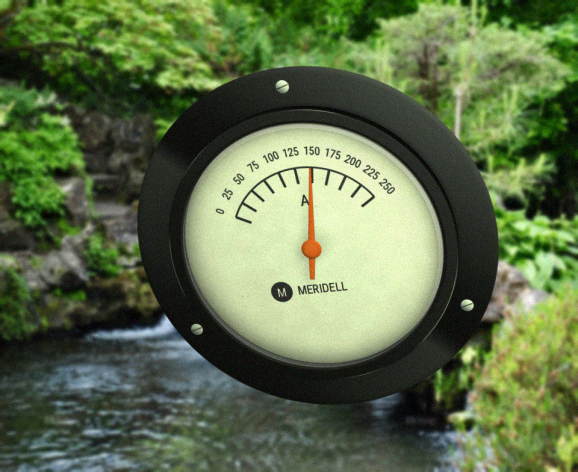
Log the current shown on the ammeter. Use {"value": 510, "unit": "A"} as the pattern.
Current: {"value": 150, "unit": "A"}
